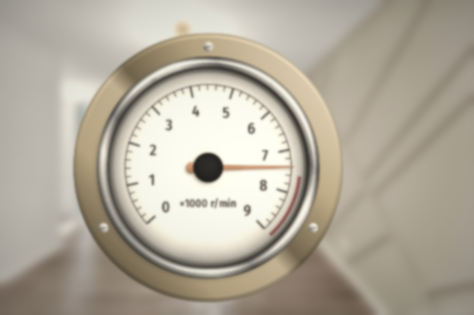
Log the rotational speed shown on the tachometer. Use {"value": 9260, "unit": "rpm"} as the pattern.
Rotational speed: {"value": 7400, "unit": "rpm"}
